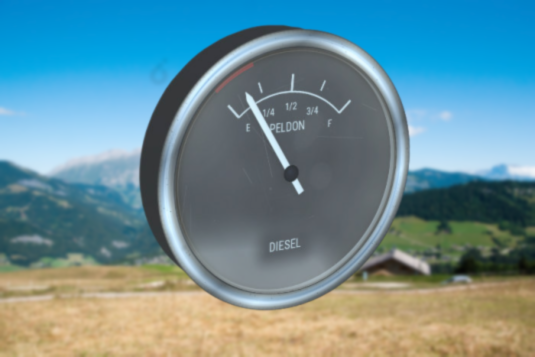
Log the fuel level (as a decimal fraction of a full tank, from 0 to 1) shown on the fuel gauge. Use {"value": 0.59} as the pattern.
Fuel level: {"value": 0.125}
